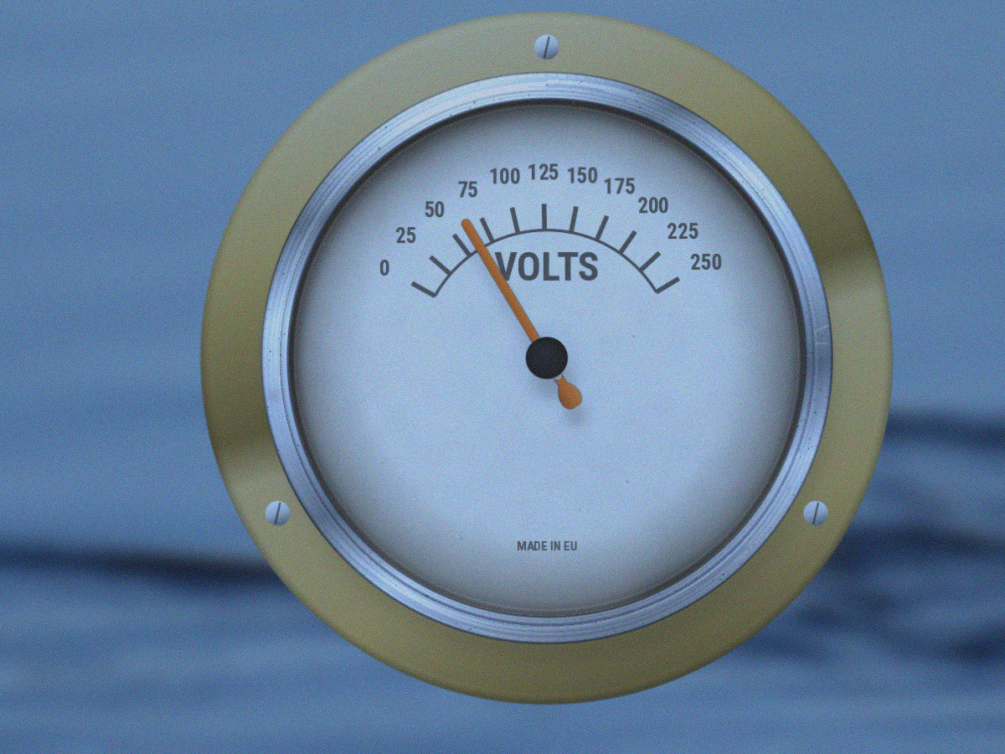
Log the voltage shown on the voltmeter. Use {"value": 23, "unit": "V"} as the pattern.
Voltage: {"value": 62.5, "unit": "V"}
